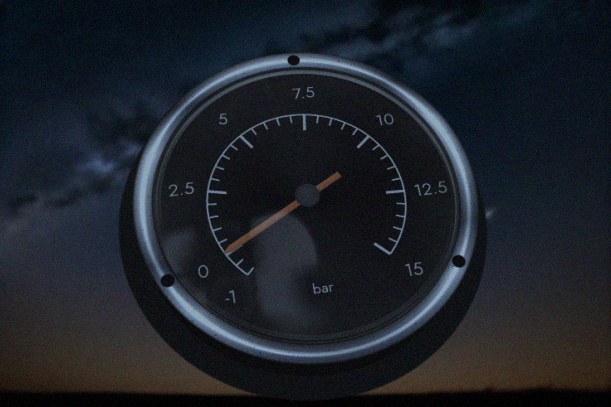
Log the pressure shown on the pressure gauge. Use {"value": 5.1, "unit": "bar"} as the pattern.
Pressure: {"value": 0, "unit": "bar"}
